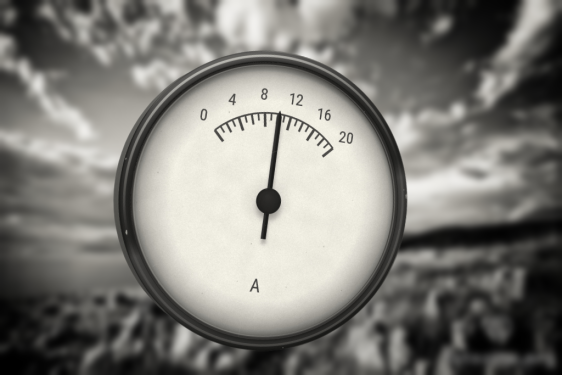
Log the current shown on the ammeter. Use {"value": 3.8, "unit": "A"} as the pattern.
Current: {"value": 10, "unit": "A"}
